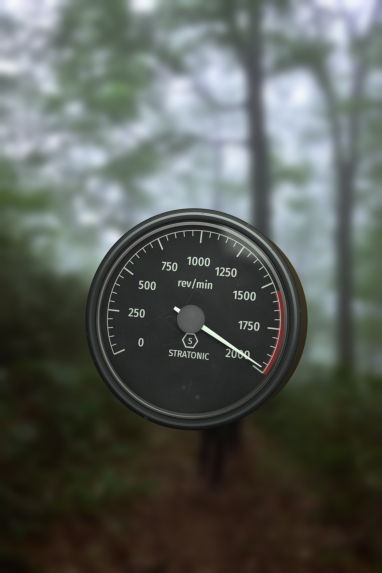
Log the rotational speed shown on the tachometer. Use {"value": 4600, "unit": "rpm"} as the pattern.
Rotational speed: {"value": 1975, "unit": "rpm"}
